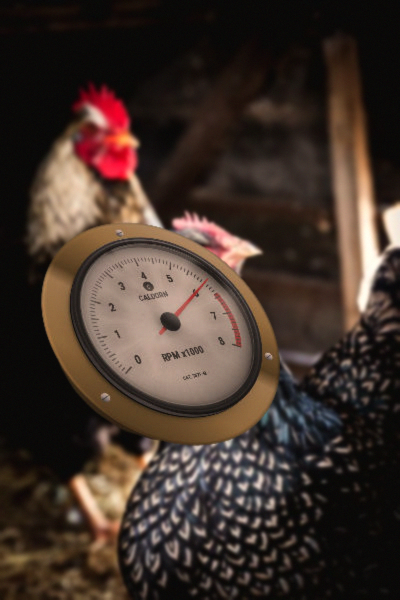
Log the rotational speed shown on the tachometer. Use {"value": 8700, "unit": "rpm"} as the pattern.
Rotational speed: {"value": 6000, "unit": "rpm"}
